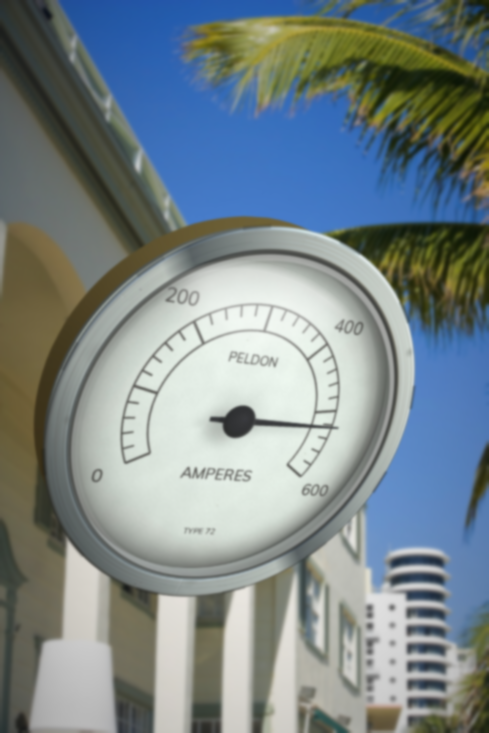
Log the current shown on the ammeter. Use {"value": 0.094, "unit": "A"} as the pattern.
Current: {"value": 520, "unit": "A"}
